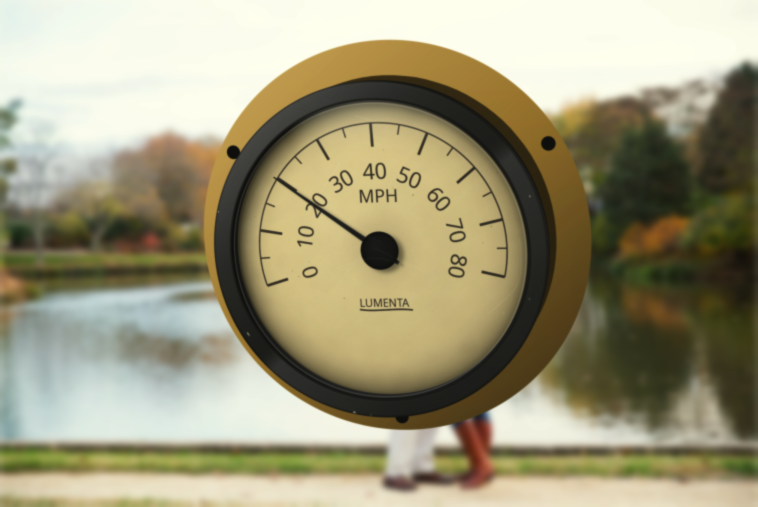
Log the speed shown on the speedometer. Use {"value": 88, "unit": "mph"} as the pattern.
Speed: {"value": 20, "unit": "mph"}
